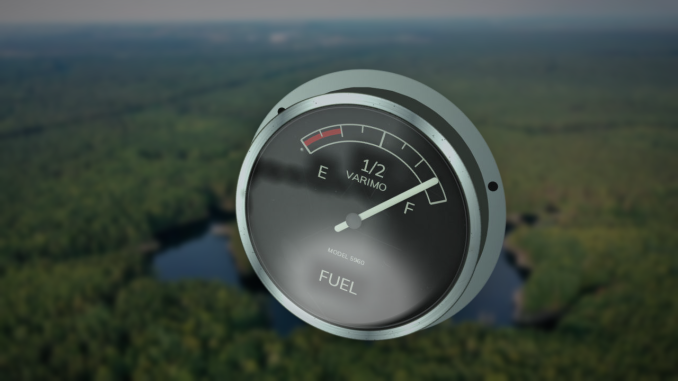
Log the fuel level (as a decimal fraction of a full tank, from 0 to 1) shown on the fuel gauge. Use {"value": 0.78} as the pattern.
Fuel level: {"value": 0.875}
